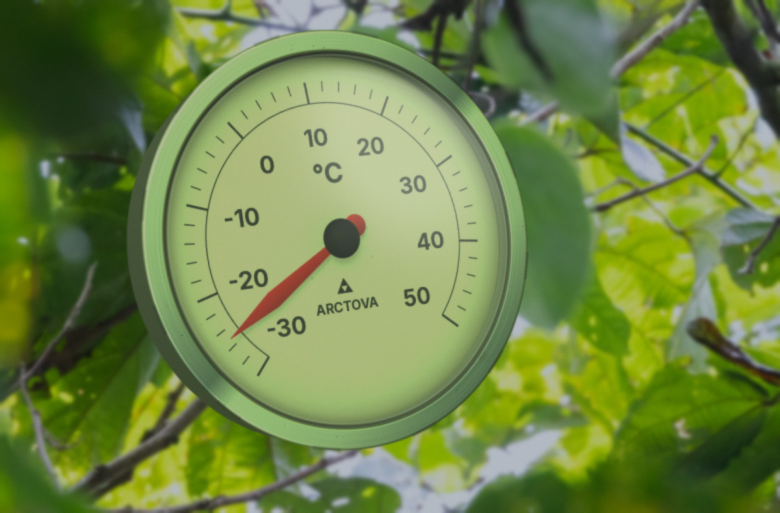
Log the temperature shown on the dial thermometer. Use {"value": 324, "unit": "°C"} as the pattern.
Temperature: {"value": -25, "unit": "°C"}
